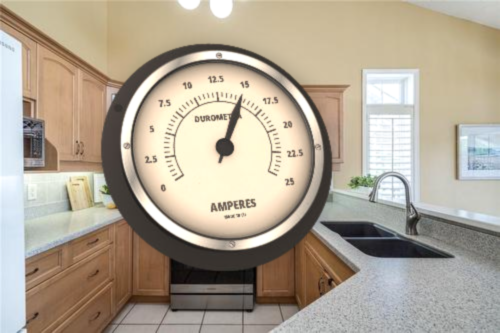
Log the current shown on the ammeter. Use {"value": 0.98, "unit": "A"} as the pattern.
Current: {"value": 15, "unit": "A"}
